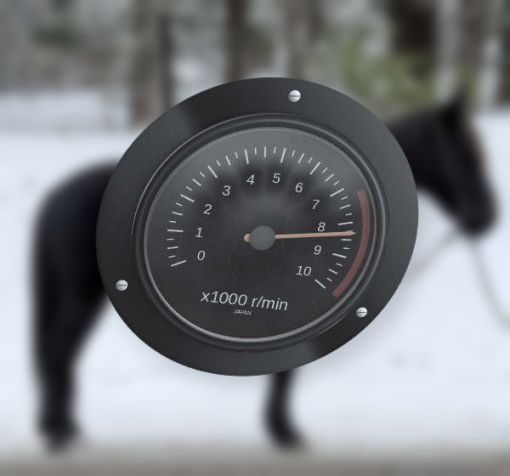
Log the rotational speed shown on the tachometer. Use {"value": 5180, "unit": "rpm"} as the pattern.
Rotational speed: {"value": 8250, "unit": "rpm"}
